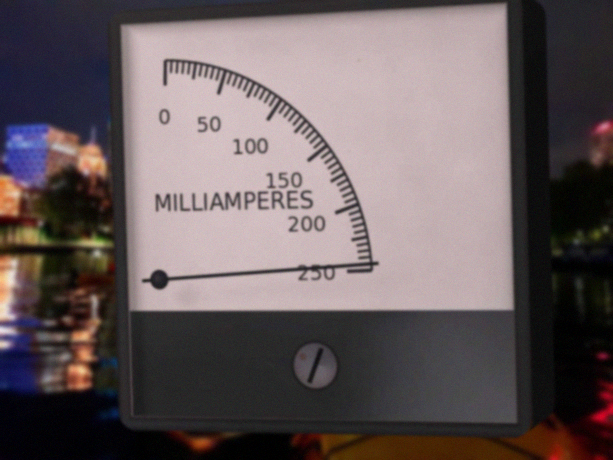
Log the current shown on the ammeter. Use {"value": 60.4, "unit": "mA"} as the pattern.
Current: {"value": 245, "unit": "mA"}
